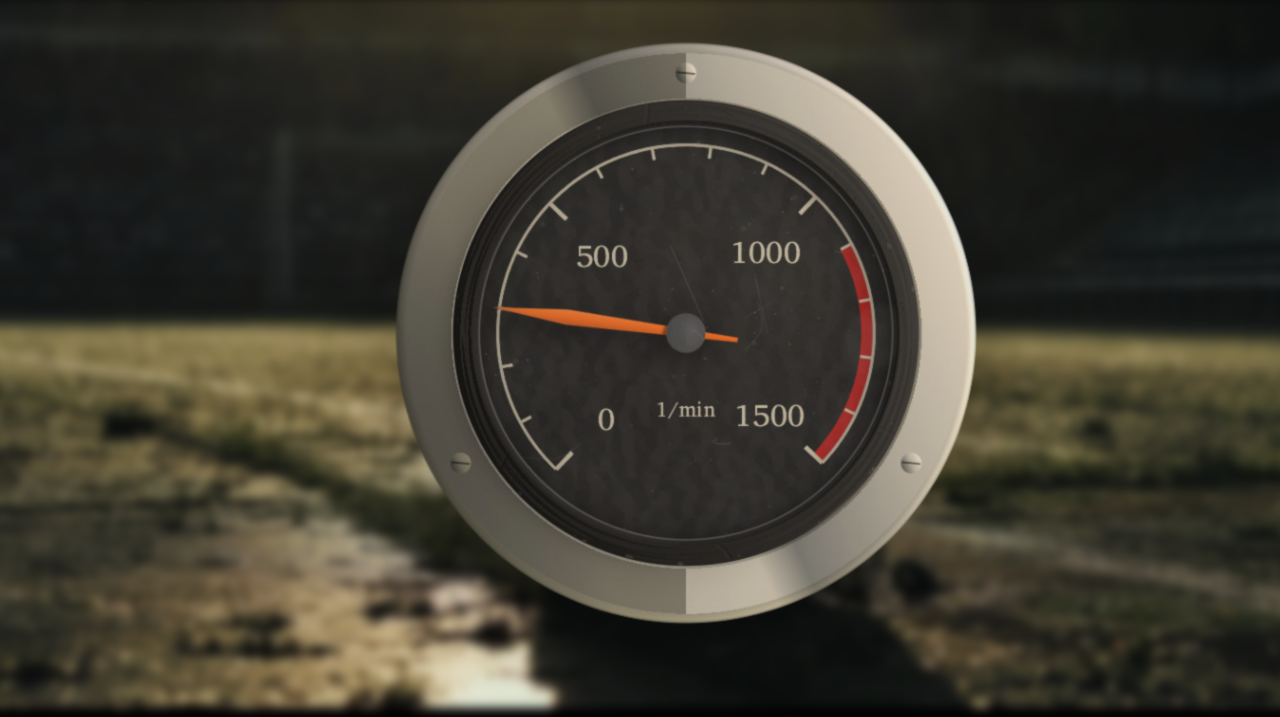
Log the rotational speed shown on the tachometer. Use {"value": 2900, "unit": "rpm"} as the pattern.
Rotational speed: {"value": 300, "unit": "rpm"}
